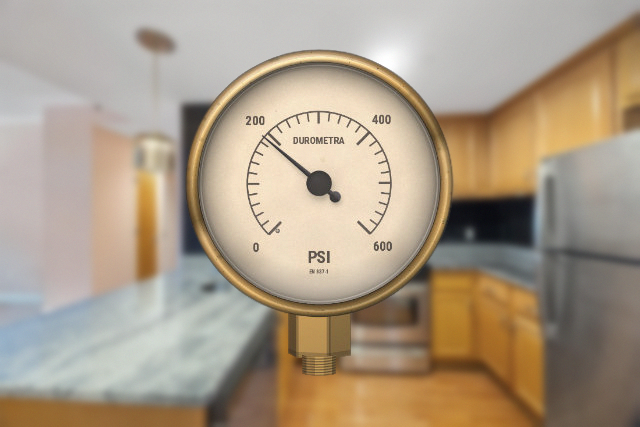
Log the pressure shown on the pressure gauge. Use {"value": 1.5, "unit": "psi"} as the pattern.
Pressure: {"value": 190, "unit": "psi"}
